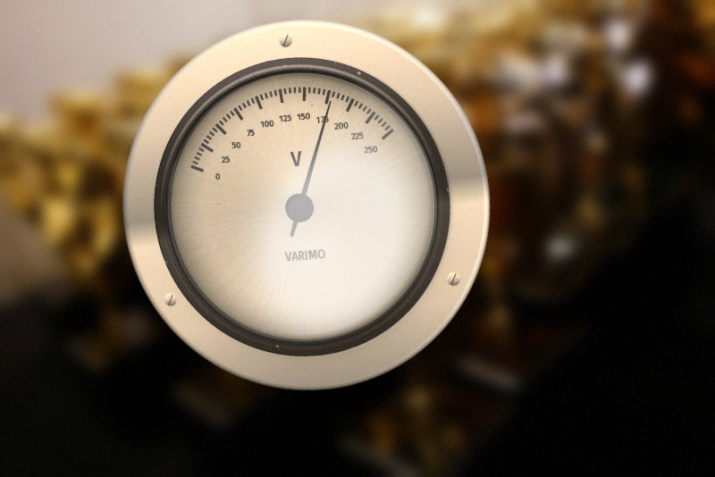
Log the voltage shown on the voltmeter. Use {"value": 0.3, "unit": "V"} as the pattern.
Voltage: {"value": 180, "unit": "V"}
